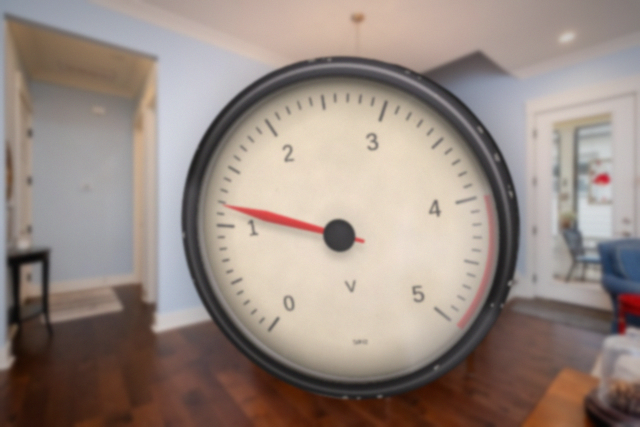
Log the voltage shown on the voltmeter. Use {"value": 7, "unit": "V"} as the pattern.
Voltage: {"value": 1.2, "unit": "V"}
